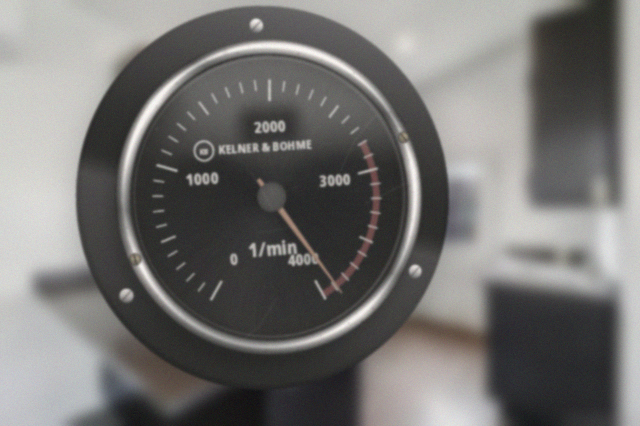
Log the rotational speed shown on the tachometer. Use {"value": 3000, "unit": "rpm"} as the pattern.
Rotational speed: {"value": 3900, "unit": "rpm"}
